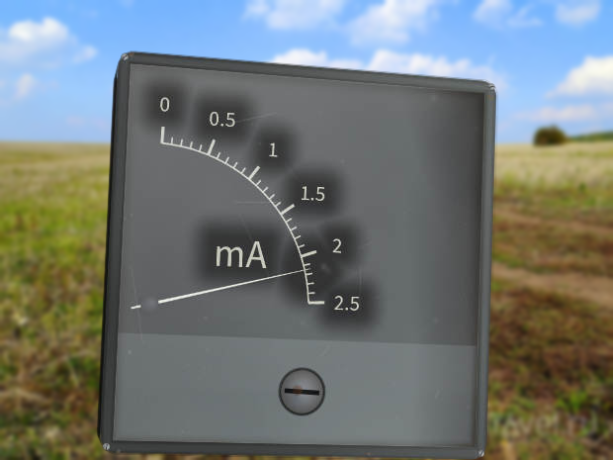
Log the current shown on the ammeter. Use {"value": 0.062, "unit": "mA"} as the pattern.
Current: {"value": 2.15, "unit": "mA"}
